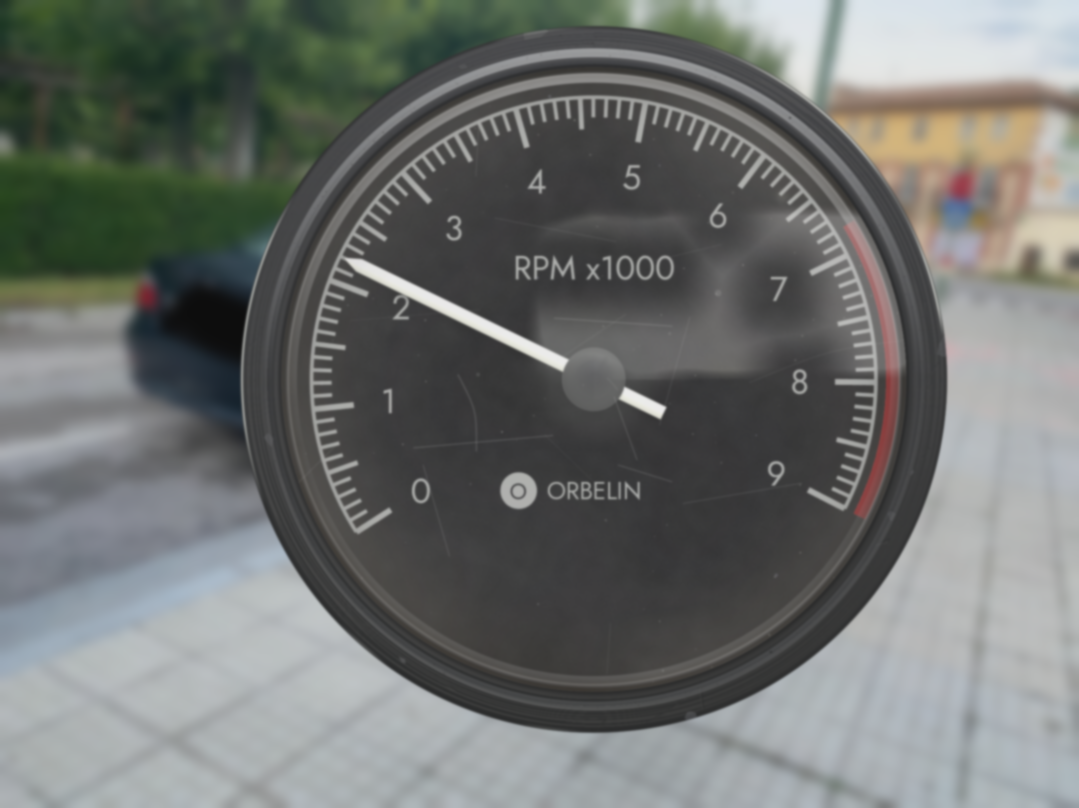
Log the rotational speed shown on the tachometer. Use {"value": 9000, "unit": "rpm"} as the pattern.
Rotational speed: {"value": 2200, "unit": "rpm"}
